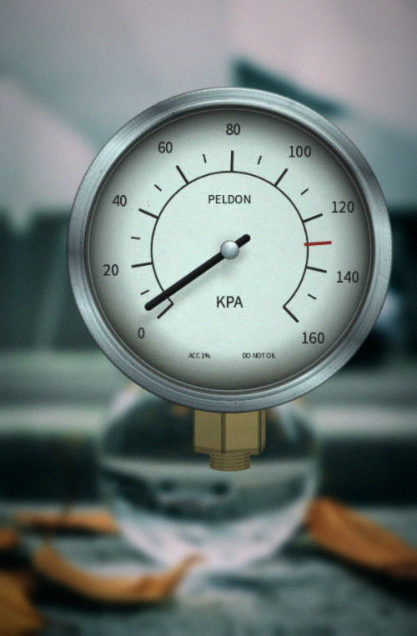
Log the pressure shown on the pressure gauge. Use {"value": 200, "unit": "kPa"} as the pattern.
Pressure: {"value": 5, "unit": "kPa"}
